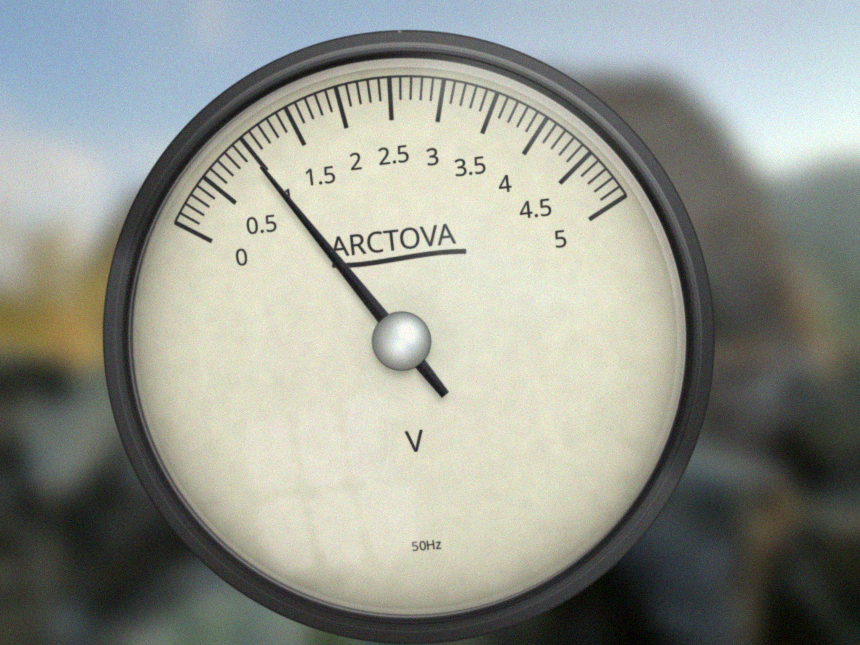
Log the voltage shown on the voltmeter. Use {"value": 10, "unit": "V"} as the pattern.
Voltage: {"value": 1, "unit": "V"}
